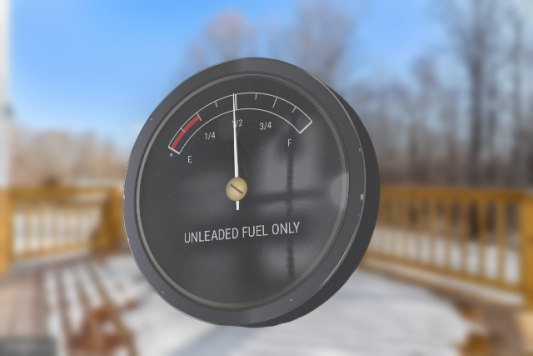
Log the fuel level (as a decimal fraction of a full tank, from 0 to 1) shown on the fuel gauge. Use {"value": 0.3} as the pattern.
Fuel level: {"value": 0.5}
